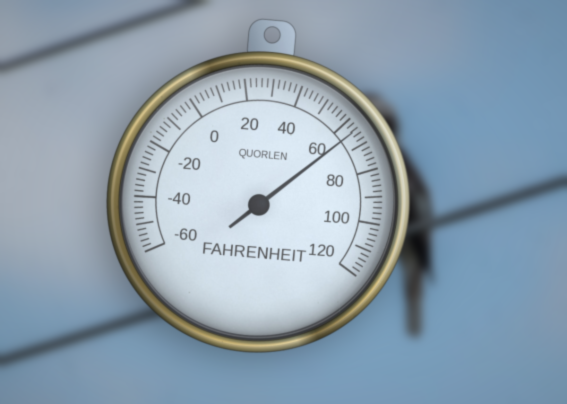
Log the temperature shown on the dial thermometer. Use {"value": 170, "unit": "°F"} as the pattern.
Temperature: {"value": 64, "unit": "°F"}
